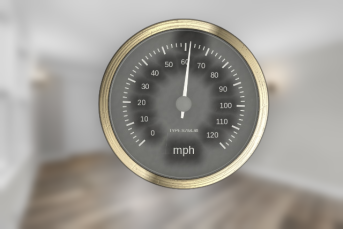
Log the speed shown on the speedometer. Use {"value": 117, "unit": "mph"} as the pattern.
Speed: {"value": 62, "unit": "mph"}
